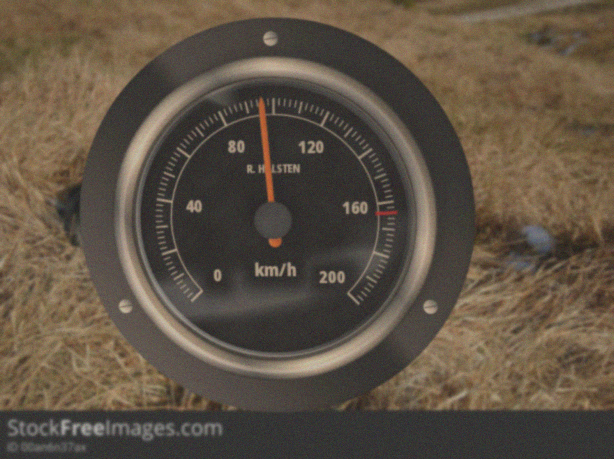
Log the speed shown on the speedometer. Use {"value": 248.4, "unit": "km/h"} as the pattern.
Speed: {"value": 96, "unit": "km/h"}
